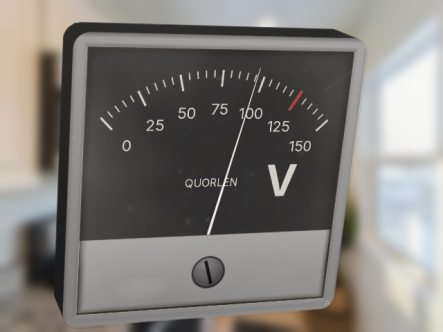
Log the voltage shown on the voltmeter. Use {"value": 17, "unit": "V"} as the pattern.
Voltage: {"value": 95, "unit": "V"}
